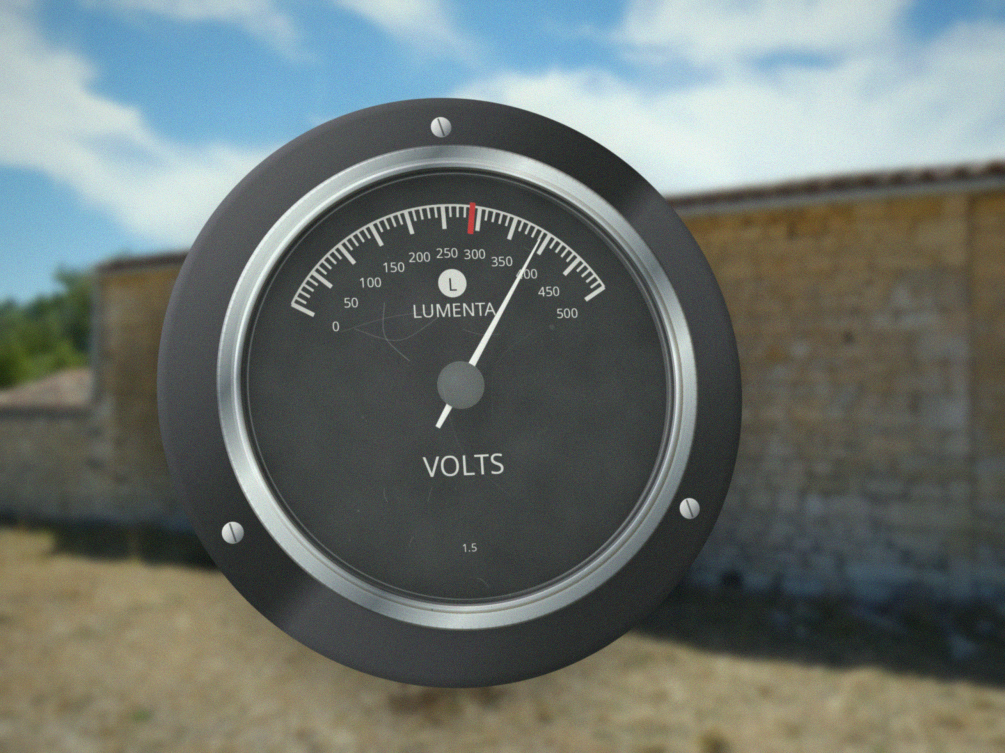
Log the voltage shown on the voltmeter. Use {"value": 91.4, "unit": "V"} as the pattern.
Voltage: {"value": 390, "unit": "V"}
